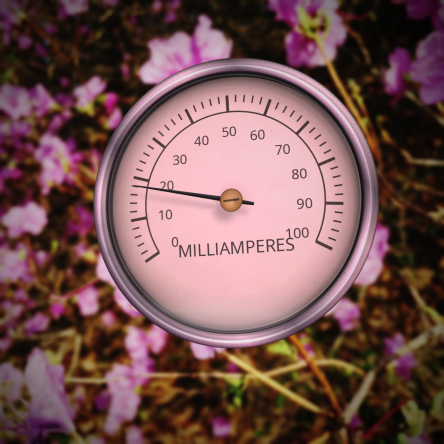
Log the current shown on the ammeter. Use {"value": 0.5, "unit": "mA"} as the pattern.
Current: {"value": 18, "unit": "mA"}
